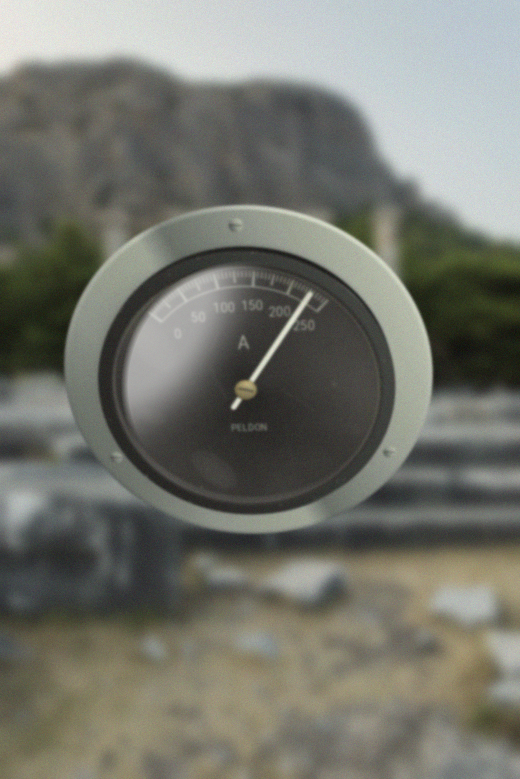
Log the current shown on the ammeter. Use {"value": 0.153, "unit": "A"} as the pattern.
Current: {"value": 225, "unit": "A"}
